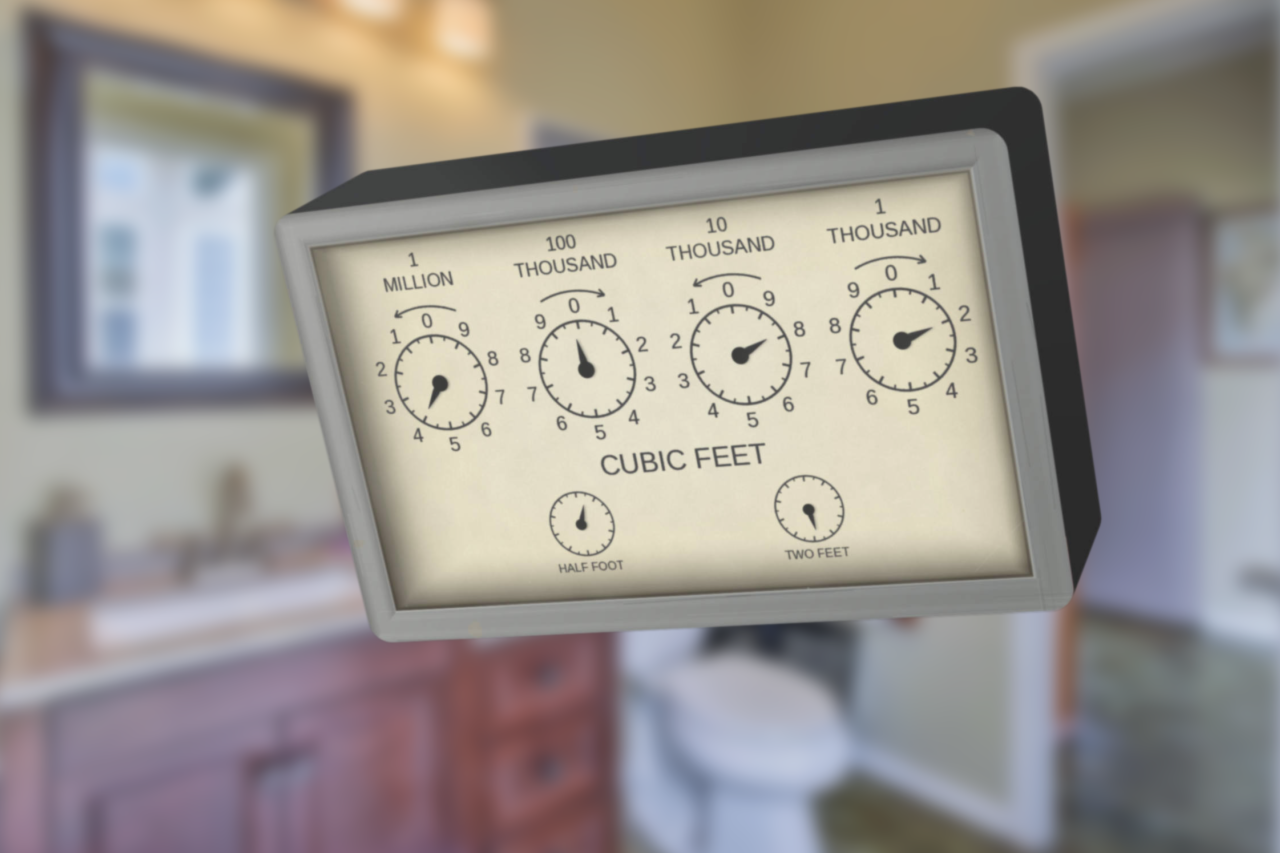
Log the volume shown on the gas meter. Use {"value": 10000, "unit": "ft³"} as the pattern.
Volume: {"value": 398200, "unit": "ft³"}
